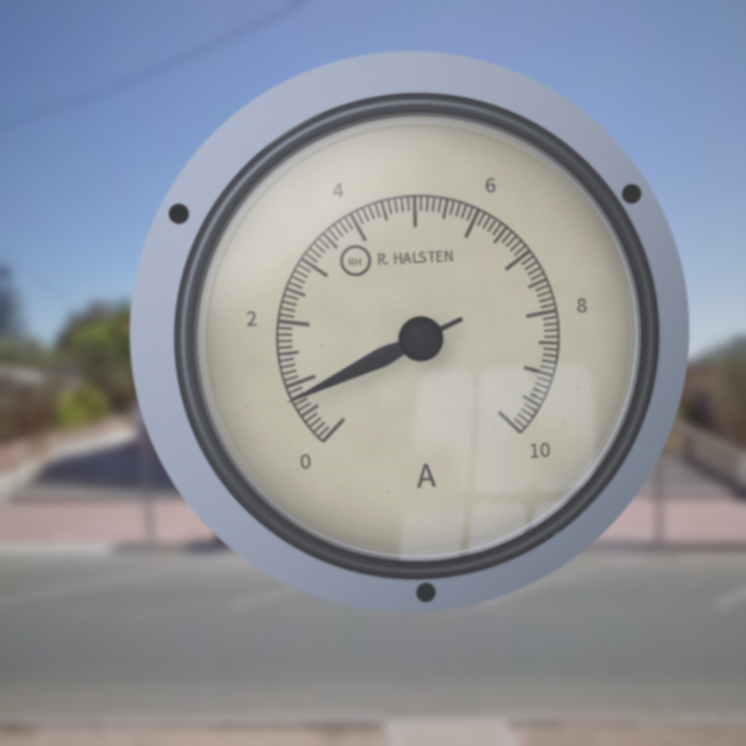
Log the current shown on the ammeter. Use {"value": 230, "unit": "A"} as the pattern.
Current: {"value": 0.8, "unit": "A"}
